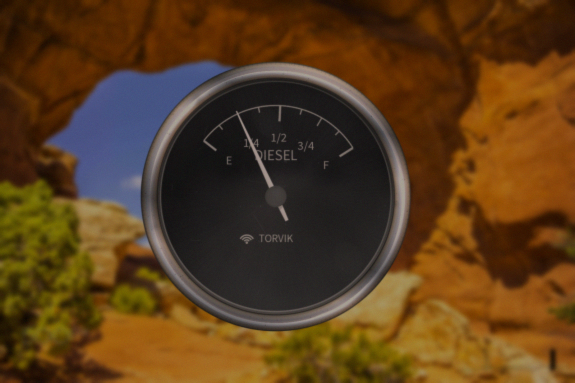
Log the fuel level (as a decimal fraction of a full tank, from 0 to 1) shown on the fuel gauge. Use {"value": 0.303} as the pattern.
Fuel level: {"value": 0.25}
